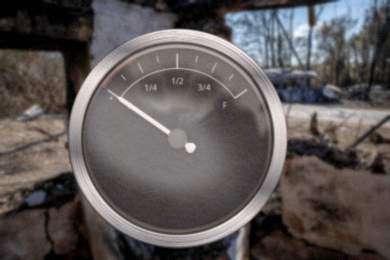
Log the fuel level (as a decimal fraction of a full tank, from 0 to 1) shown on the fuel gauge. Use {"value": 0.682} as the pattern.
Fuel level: {"value": 0}
